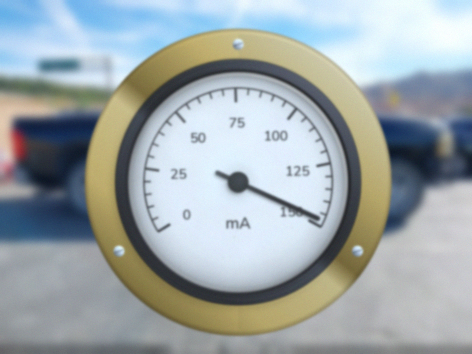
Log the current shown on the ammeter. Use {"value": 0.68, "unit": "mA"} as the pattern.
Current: {"value": 147.5, "unit": "mA"}
